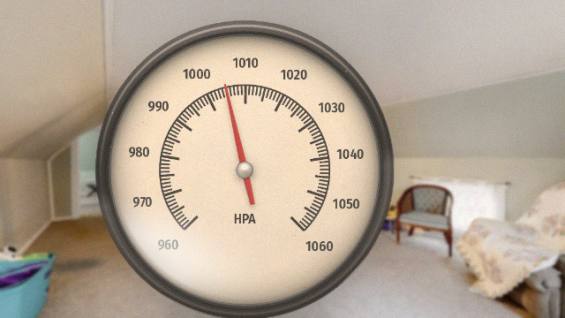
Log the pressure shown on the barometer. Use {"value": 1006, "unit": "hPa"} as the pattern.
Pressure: {"value": 1005, "unit": "hPa"}
